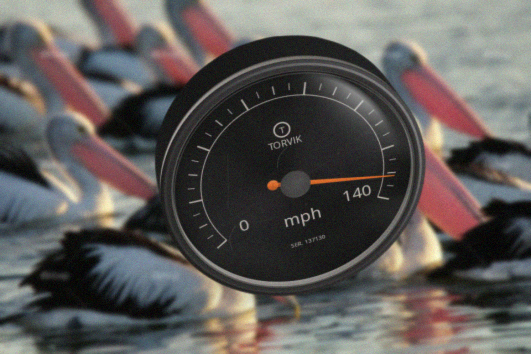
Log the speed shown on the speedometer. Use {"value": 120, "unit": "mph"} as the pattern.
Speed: {"value": 130, "unit": "mph"}
